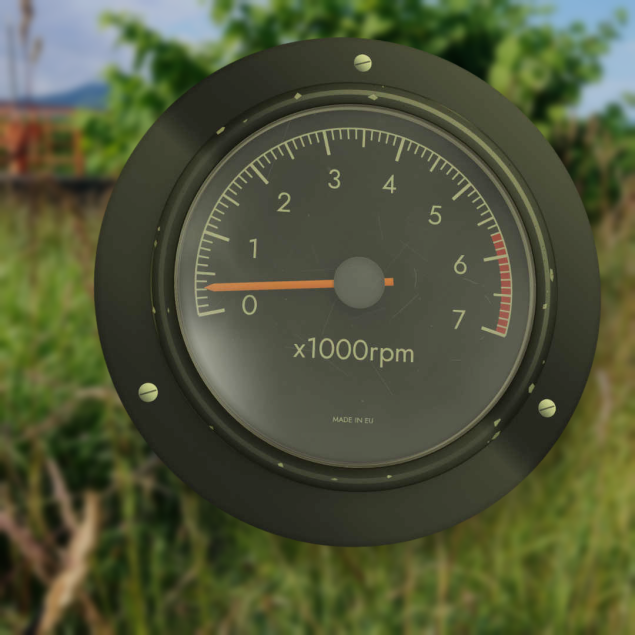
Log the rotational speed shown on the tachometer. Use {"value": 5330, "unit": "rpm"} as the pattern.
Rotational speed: {"value": 300, "unit": "rpm"}
